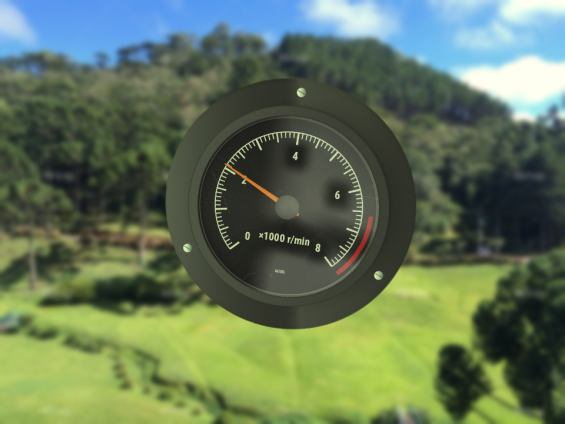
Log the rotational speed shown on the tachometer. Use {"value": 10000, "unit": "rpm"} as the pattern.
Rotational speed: {"value": 2100, "unit": "rpm"}
